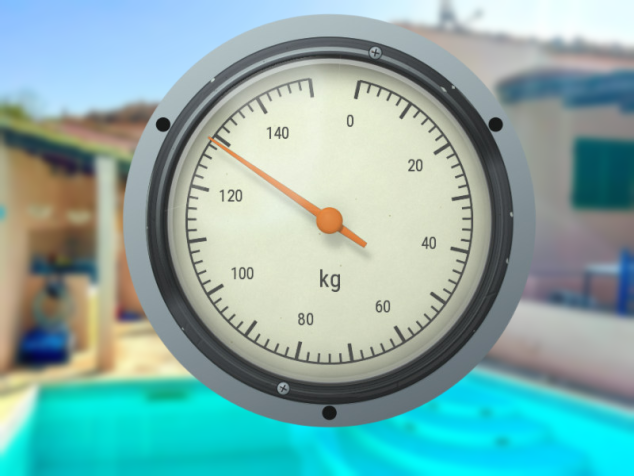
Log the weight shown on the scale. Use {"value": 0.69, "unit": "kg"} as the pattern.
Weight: {"value": 129, "unit": "kg"}
